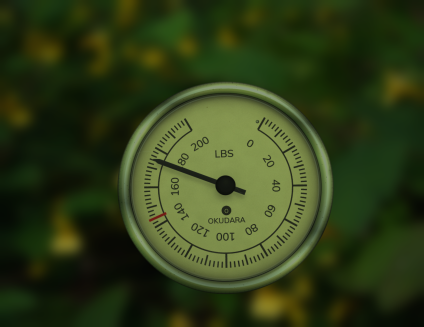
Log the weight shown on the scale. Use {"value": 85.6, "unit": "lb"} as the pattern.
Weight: {"value": 174, "unit": "lb"}
